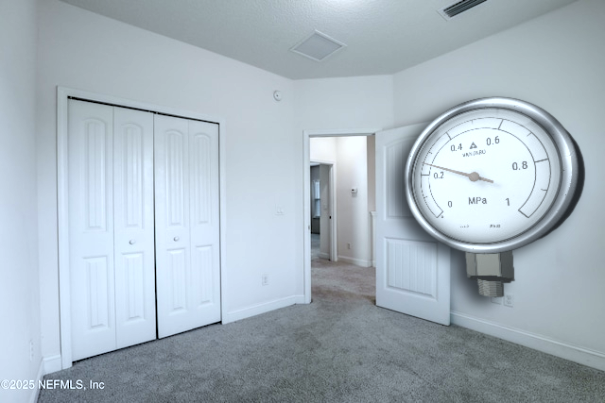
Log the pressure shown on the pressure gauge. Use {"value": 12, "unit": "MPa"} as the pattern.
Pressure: {"value": 0.25, "unit": "MPa"}
